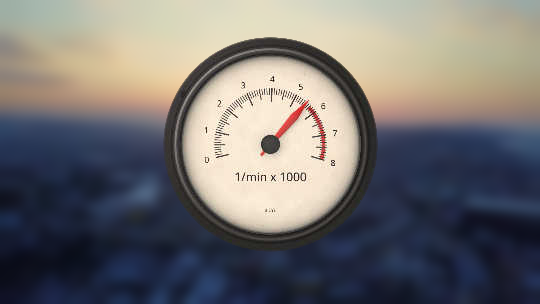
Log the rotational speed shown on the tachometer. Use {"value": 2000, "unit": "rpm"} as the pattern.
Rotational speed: {"value": 5500, "unit": "rpm"}
